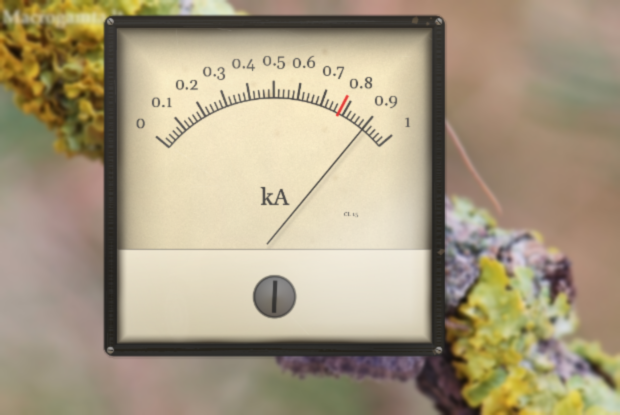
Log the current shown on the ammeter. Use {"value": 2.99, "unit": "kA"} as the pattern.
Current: {"value": 0.9, "unit": "kA"}
